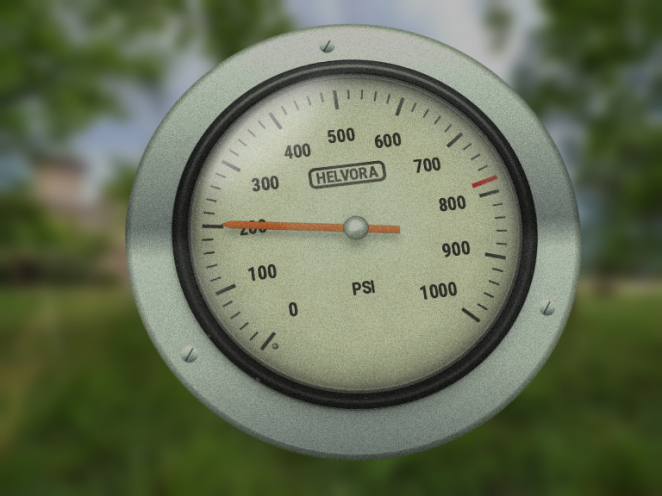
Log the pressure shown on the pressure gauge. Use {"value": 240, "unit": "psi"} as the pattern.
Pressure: {"value": 200, "unit": "psi"}
